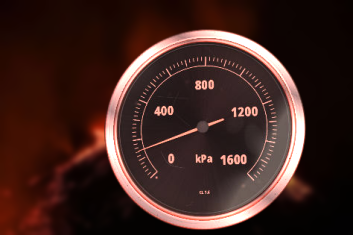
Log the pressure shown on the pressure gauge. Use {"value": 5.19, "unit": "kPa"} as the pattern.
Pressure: {"value": 140, "unit": "kPa"}
